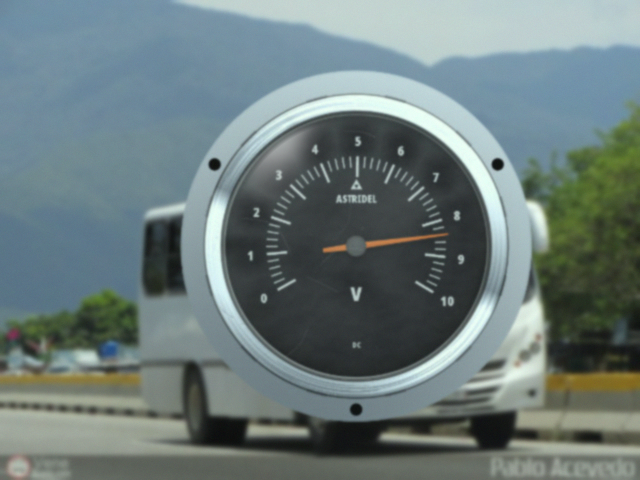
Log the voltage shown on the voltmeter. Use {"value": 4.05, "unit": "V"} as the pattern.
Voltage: {"value": 8.4, "unit": "V"}
